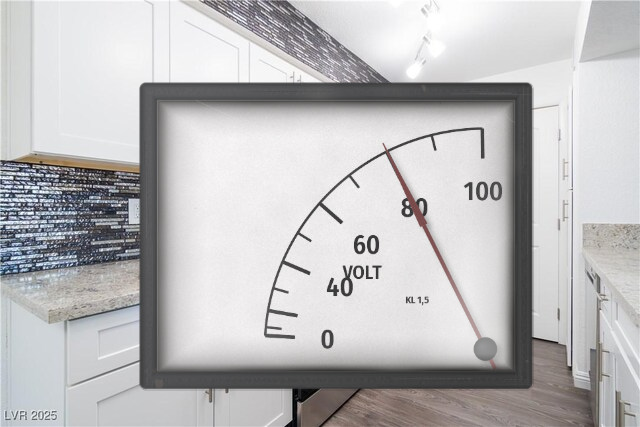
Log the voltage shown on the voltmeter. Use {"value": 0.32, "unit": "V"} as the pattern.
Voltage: {"value": 80, "unit": "V"}
